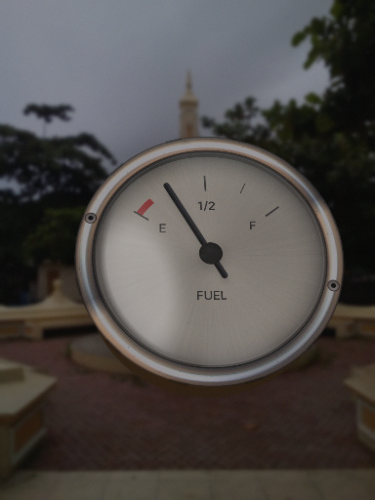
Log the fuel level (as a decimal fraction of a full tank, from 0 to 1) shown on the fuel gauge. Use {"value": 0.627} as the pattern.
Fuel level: {"value": 0.25}
